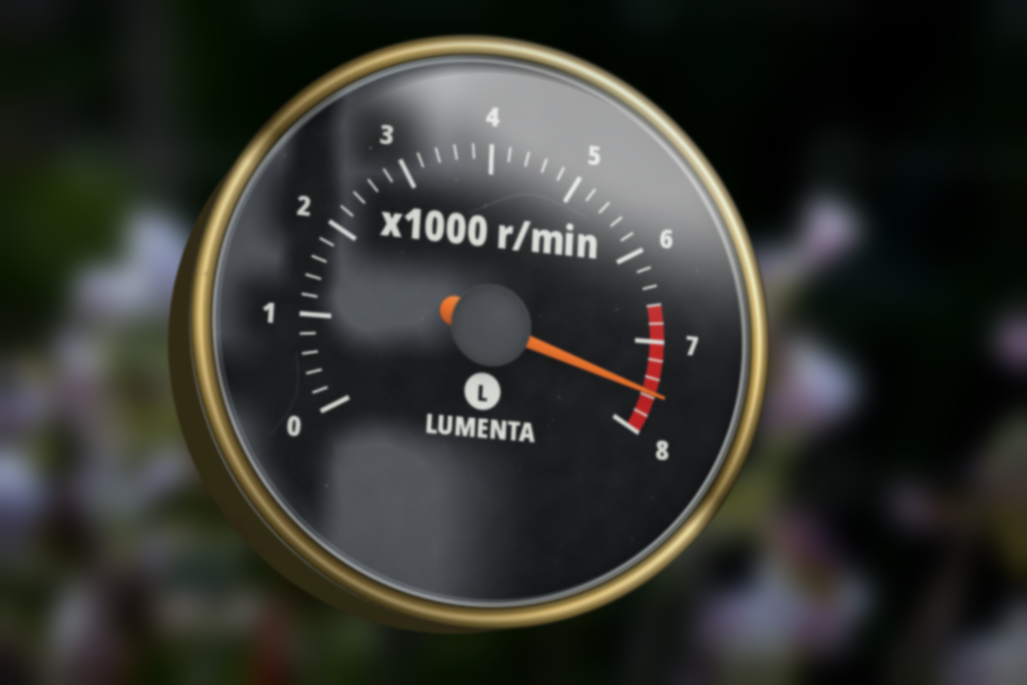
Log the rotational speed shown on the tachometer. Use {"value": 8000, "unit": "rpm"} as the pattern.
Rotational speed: {"value": 7600, "unit": "rpm"}
